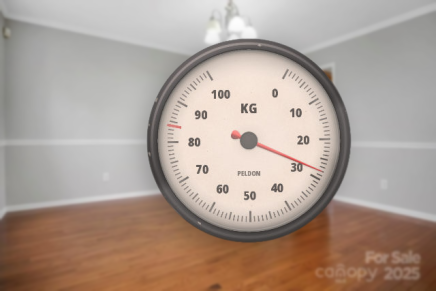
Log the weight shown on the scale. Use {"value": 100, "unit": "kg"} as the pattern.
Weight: {"value": 28, "unit": "kg"}
